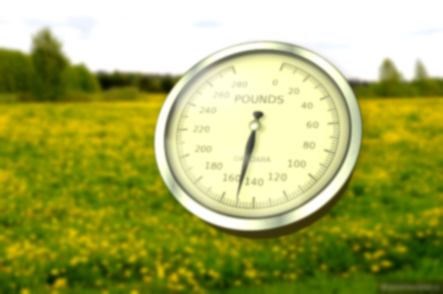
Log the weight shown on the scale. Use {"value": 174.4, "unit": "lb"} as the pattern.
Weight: {"value": 150, "unit": "lb"}
